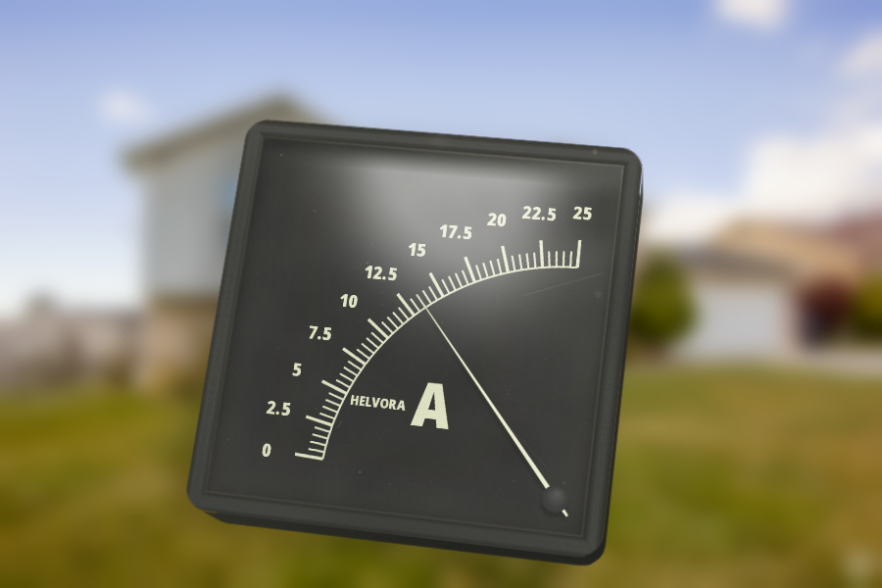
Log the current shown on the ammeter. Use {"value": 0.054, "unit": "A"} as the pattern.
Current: {"value": 13.5, "unit": "A"}
